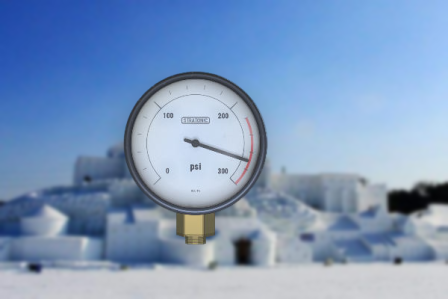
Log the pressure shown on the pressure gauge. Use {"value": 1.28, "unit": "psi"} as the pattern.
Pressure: {"value": 270, "unit": "psi"}
